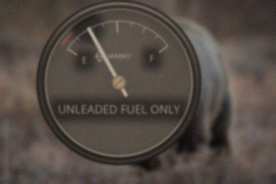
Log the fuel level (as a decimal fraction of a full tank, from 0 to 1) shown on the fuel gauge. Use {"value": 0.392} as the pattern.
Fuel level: {"value": 0.25}
